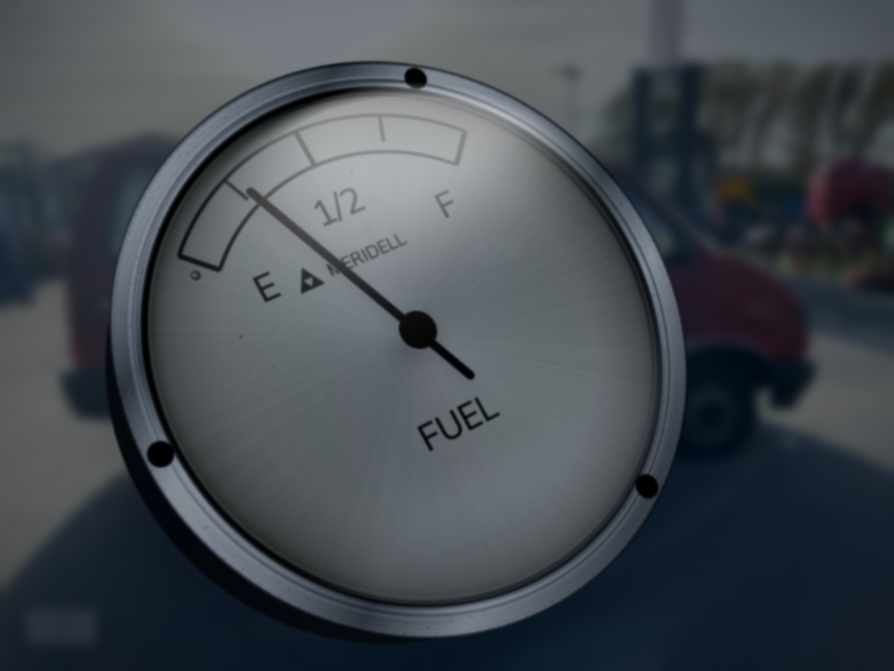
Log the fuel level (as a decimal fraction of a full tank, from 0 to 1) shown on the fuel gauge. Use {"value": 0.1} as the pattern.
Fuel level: {"value": 0.25}
